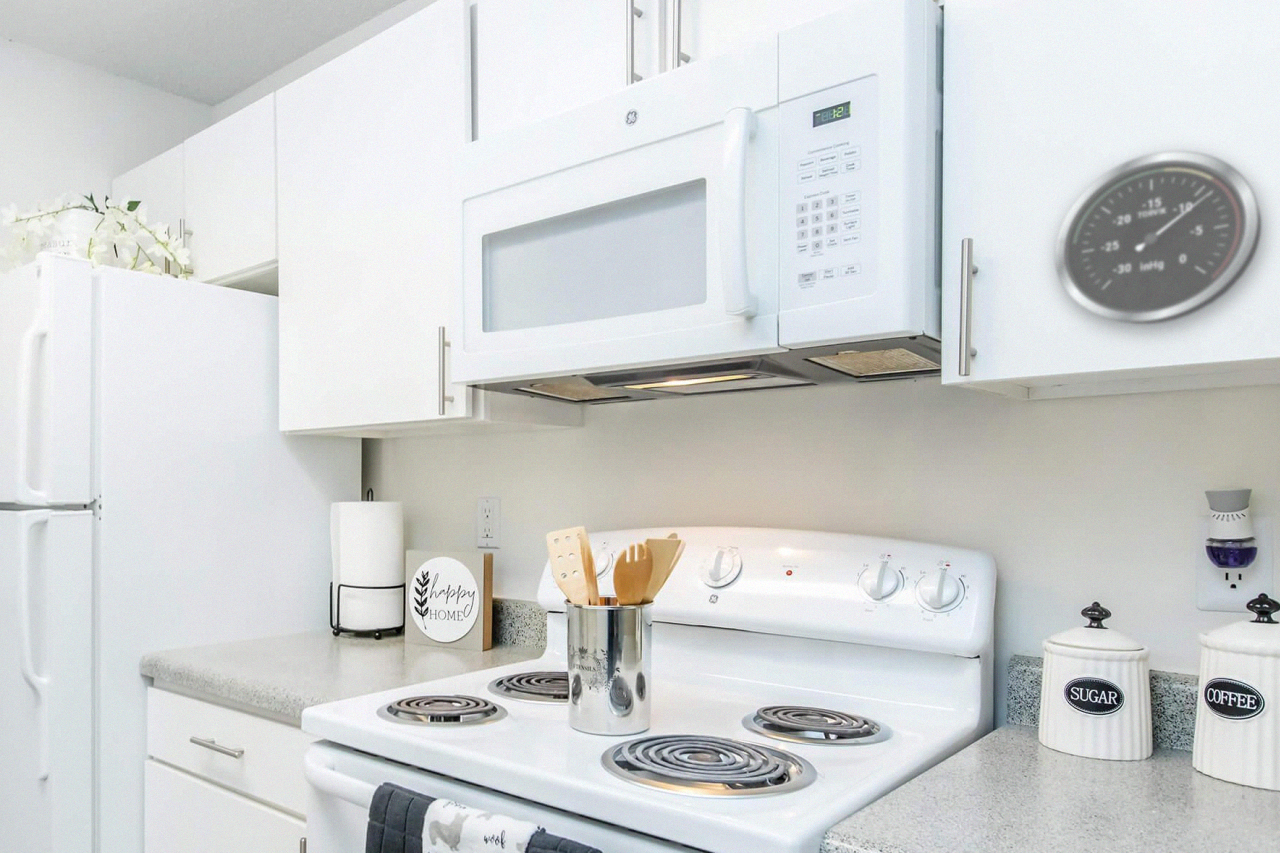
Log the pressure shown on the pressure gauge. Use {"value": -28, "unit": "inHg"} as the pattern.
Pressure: {"value": -9, "unit": "inHg"}
